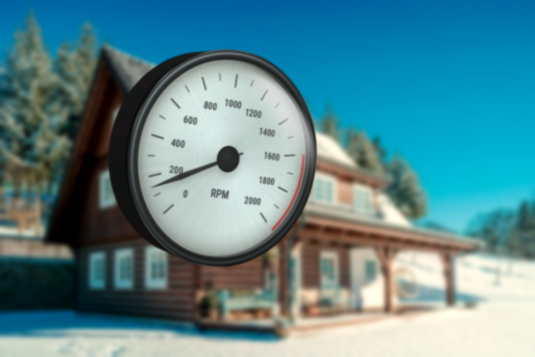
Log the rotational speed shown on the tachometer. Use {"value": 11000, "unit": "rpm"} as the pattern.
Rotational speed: {"value": 150, "unit": "rpm"}
